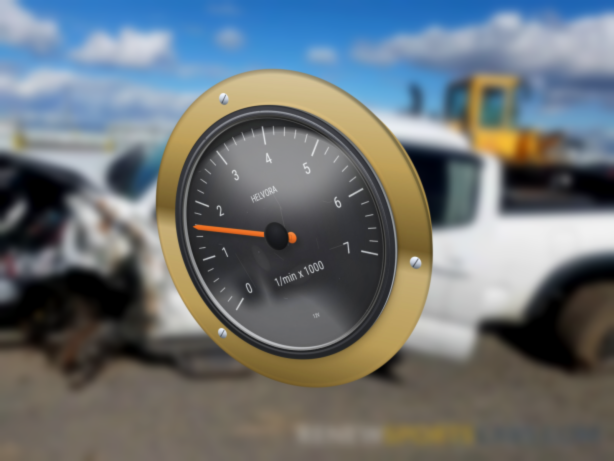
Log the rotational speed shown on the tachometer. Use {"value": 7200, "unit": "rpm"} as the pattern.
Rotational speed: {"value": 1600, "unit": "rpm"}
